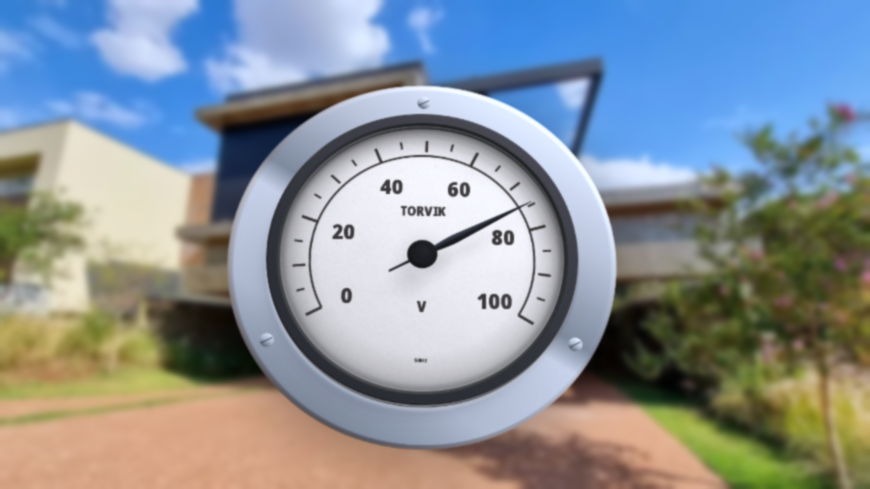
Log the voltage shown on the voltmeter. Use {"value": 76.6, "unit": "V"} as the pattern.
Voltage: {"value": 75, "unit": "V"}
